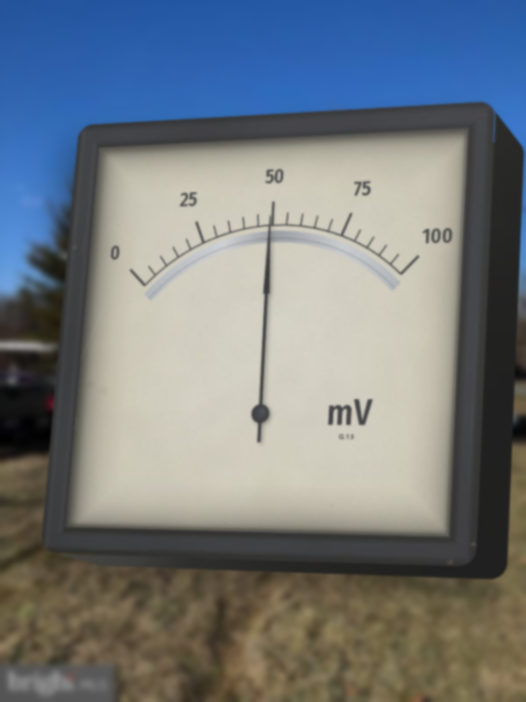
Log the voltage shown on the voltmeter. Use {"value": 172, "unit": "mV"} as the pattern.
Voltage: {"value": 50, "unit": "mV"}
